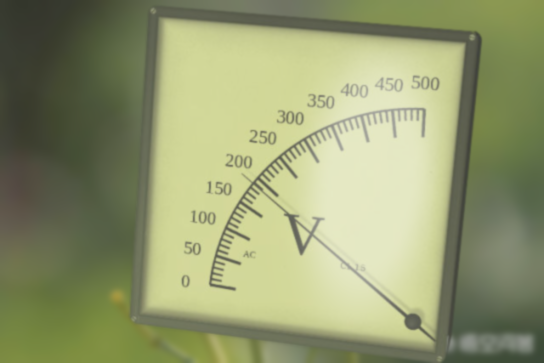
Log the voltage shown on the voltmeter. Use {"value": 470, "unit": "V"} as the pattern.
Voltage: {"value": 190, "unit": "V"}
